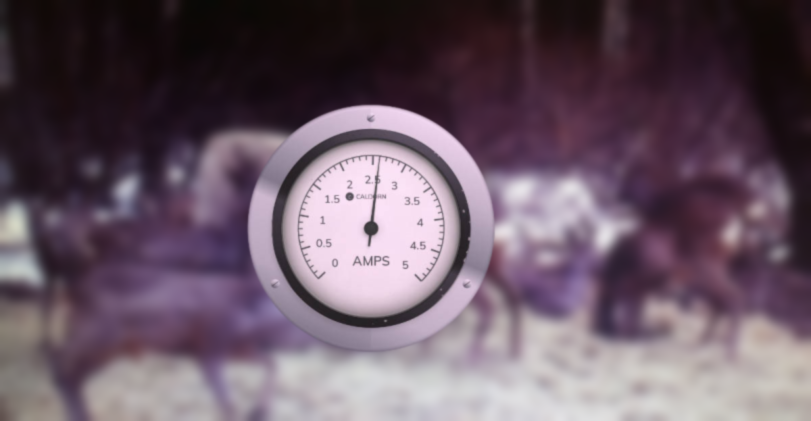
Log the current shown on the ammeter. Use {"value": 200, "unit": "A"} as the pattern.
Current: {"value": 2.6, "unit": "A"}
